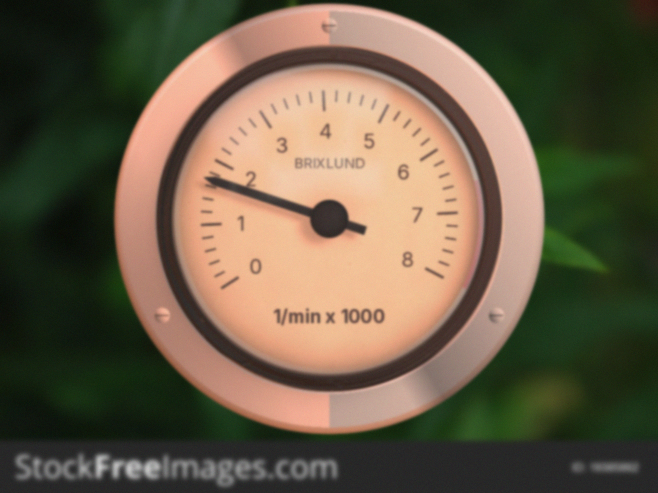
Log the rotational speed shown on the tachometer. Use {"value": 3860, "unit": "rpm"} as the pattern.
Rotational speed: {"value": 1700, "unit": "rpm"}
